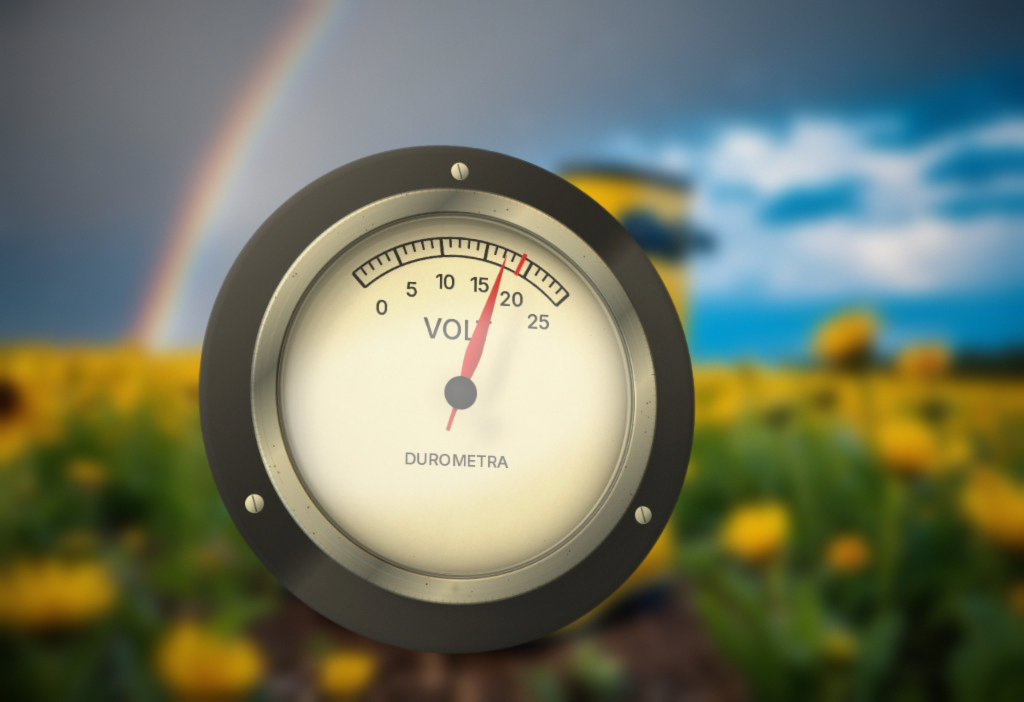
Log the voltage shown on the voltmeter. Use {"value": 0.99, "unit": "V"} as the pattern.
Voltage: {"value": 17, "unit": "V"}
